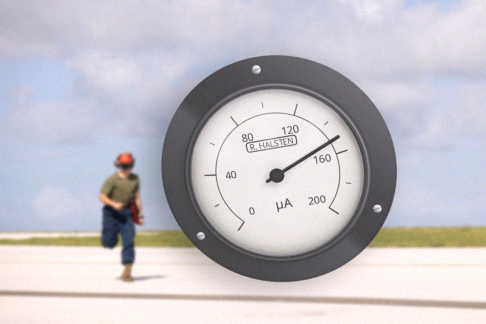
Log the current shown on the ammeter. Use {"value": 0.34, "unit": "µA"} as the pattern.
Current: {"value": 150, "unit": "µA"}
